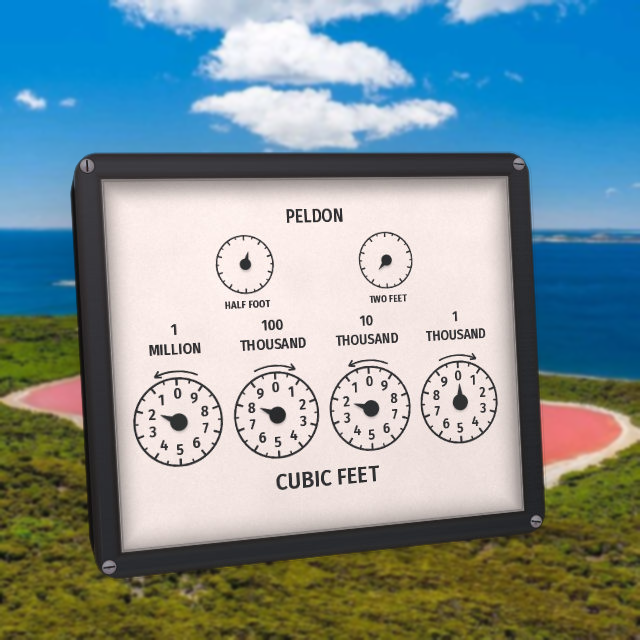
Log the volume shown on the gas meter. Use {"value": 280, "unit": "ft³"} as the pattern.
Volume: {"value": 182000, "unit": "ft³"}
